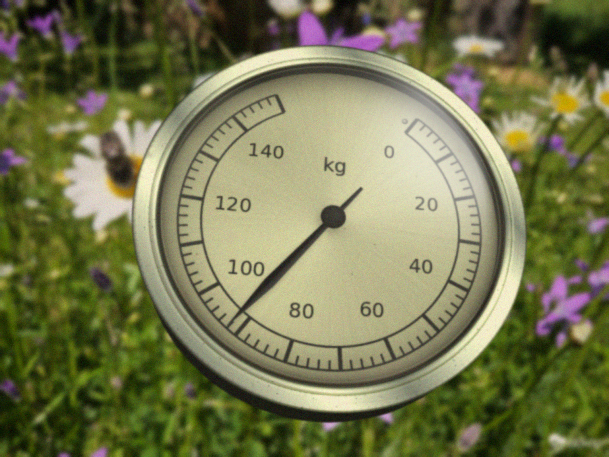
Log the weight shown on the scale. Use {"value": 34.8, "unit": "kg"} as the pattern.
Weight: {"value": 92, "unit": "kg"}
